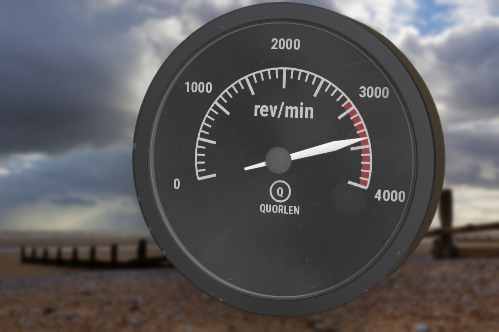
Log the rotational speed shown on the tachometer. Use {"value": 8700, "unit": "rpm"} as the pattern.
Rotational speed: {"value": 3400, "unit": "rpm"}
